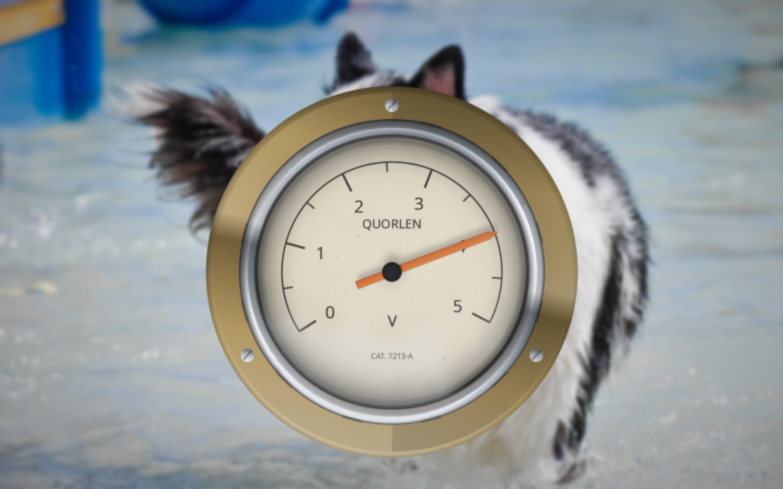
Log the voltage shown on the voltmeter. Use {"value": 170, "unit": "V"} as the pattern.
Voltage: {"value": 4, "unit": "V"}
